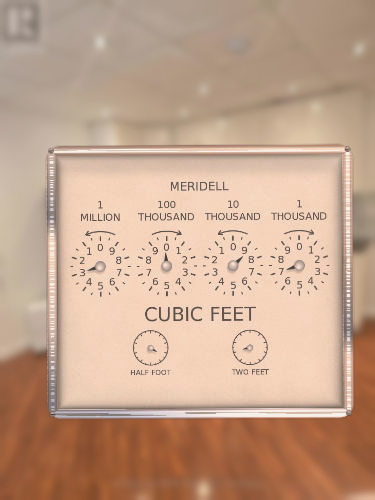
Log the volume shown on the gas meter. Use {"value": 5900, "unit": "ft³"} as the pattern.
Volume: {"value": 298700, "unit": "ft³"}
